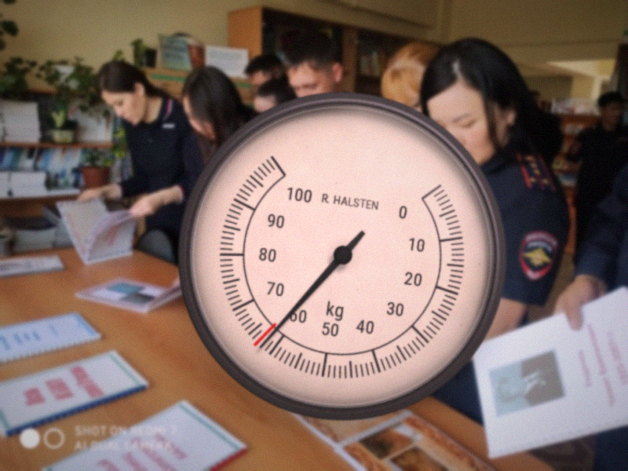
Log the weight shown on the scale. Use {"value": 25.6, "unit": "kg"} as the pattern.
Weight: {"value": 62, "unit": "kg"}
